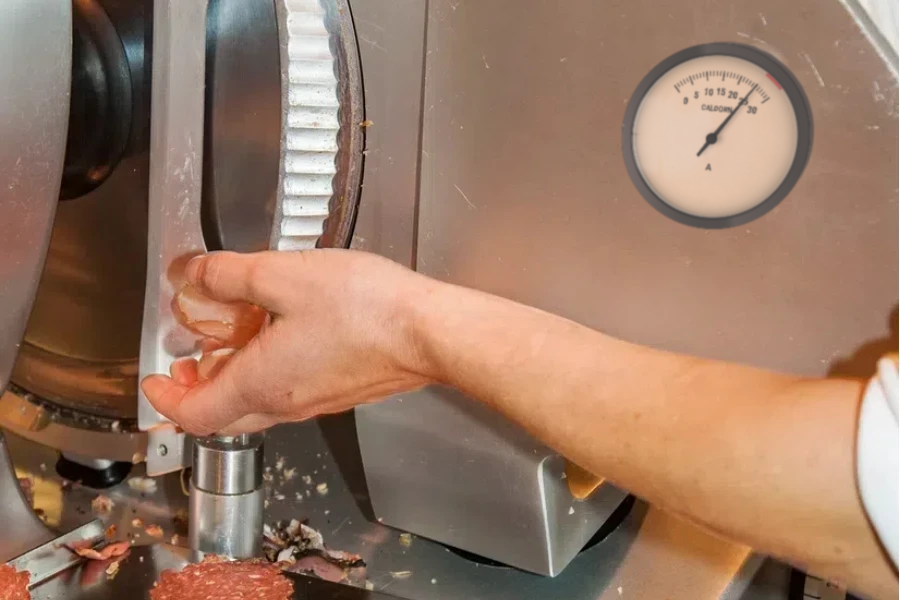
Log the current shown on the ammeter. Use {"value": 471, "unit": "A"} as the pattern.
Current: {"value": 25, "unit": "A"}
